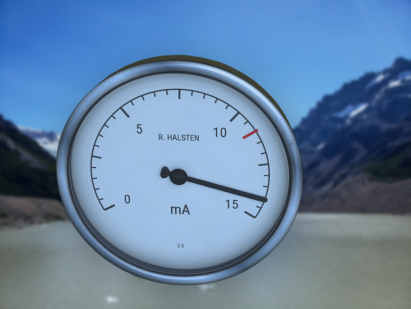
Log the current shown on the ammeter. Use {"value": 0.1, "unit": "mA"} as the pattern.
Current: {"value": 14, "unit": "mA"}
